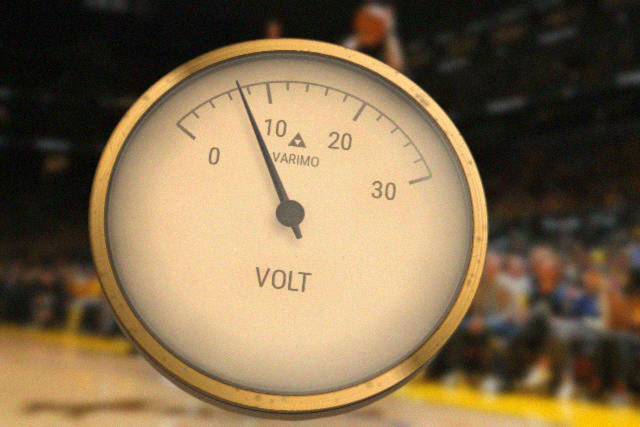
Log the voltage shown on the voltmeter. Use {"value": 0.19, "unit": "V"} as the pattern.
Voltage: {"value": 7, "unit": "V"}
